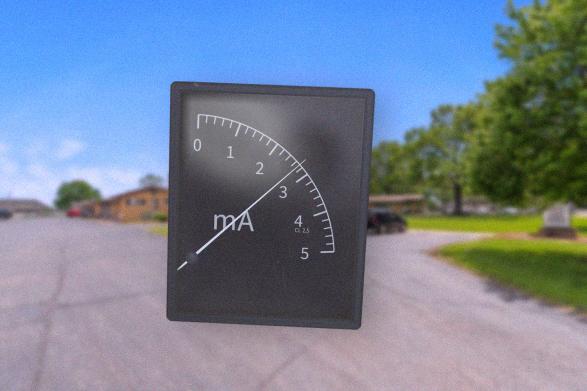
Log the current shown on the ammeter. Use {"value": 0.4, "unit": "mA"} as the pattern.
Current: {"value": 2.7, "unit": "mA"}
